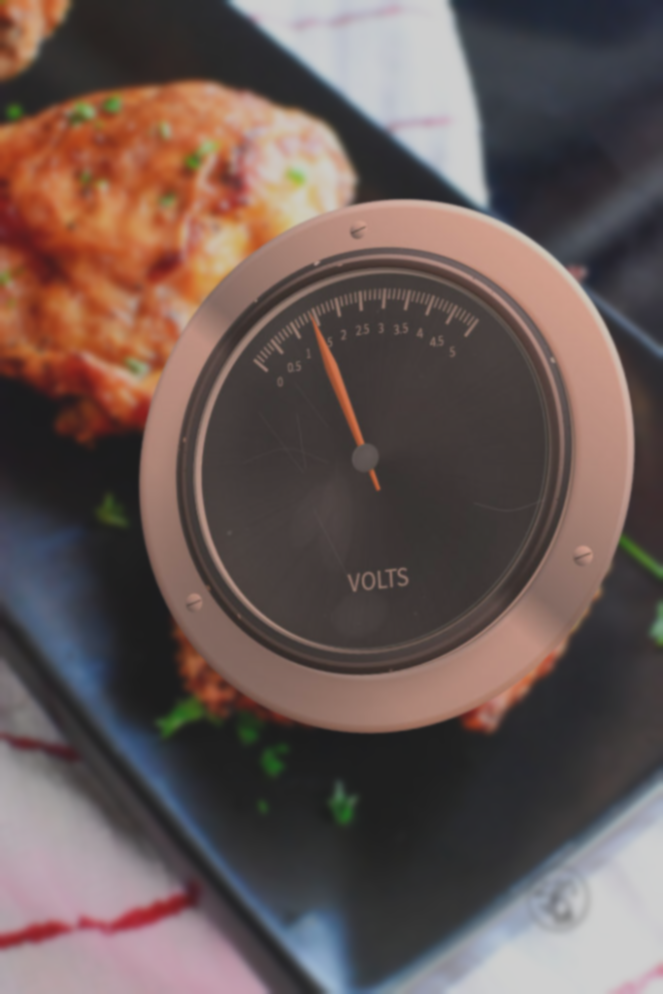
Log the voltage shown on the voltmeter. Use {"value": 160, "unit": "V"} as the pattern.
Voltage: {"value": 1.5, "unit": "V"}
